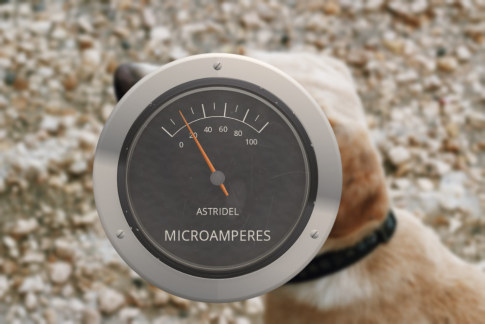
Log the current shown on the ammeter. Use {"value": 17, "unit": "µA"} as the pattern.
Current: {"value": 20, "unit": "µA"}
